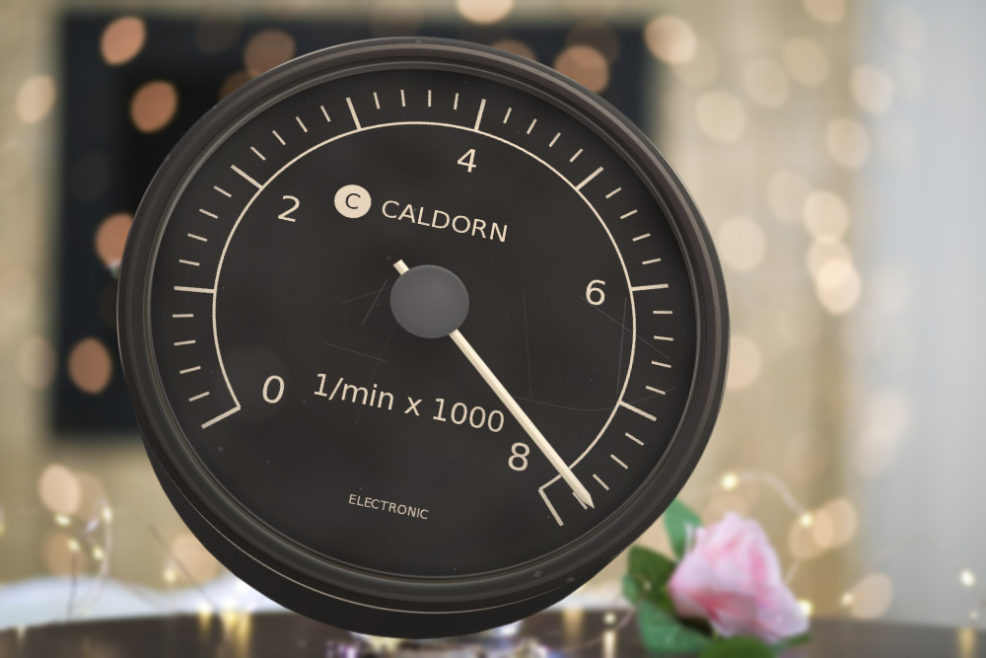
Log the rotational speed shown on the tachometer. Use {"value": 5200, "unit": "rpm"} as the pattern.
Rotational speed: {"value": 7800, "unit": "rpm"}
